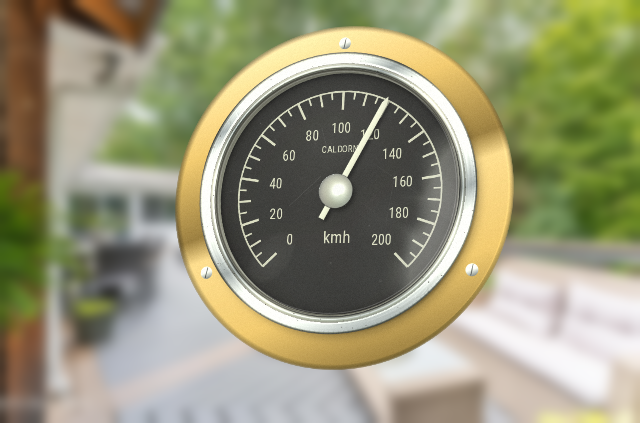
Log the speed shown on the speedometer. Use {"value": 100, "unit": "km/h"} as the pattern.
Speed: {"value": 120, "unit": "km/h"}
